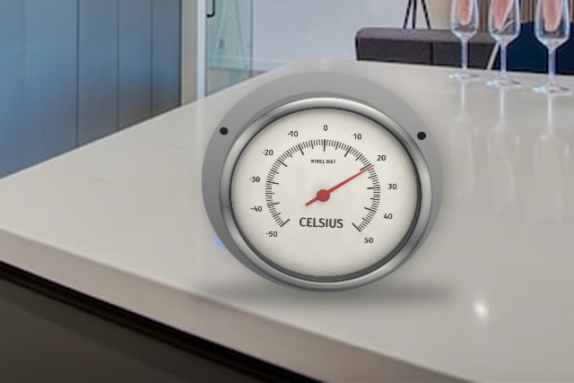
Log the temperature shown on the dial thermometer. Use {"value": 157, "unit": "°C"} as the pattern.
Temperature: {"value": 20, "unit": "°C"}
